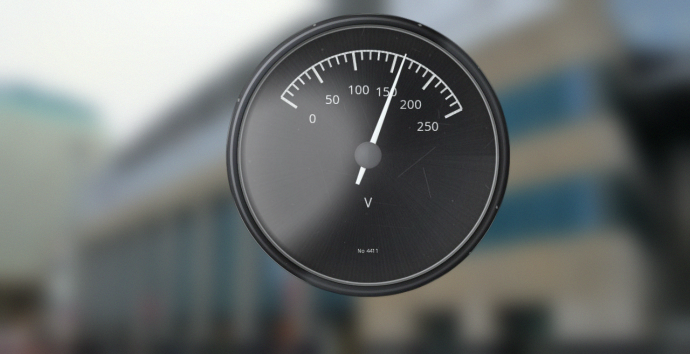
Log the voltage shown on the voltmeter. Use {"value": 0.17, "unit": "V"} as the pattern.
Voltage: {"value": 160, "unit": "V"}
